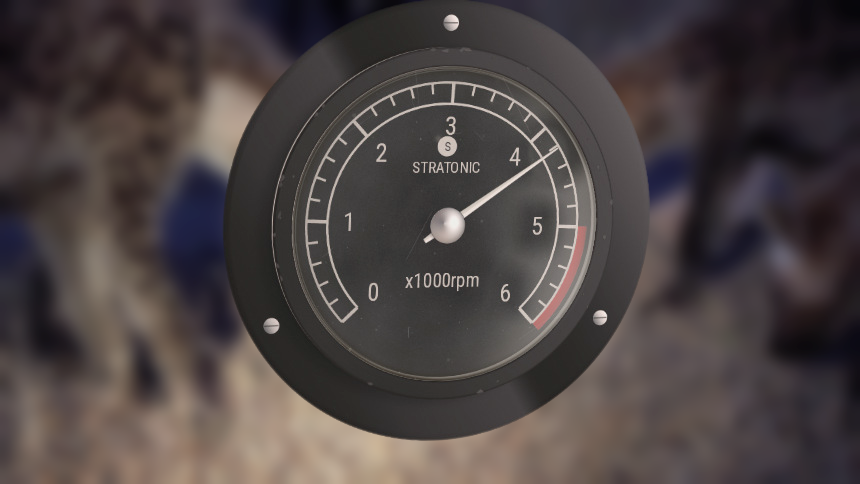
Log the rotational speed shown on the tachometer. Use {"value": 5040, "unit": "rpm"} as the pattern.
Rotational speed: {"value": 4200, "unit": "rpm"}
